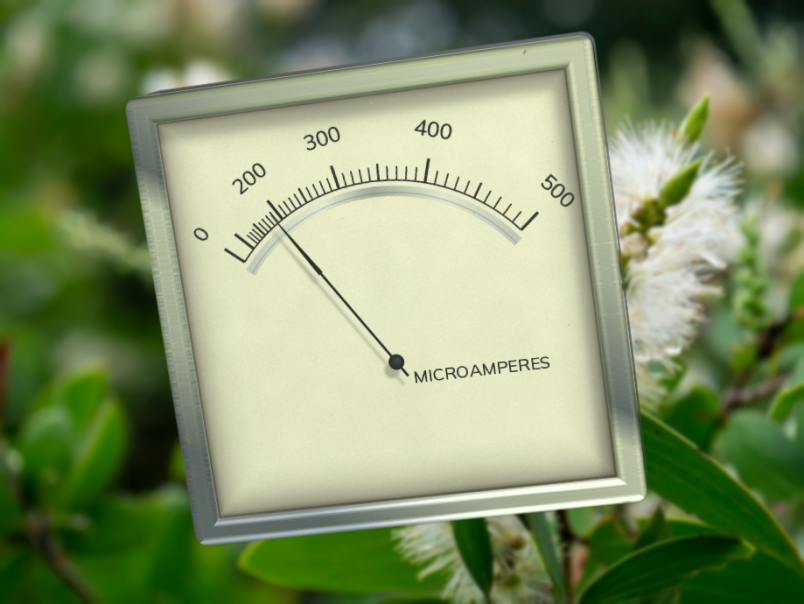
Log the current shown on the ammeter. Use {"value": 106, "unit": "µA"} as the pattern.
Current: {"value": 190, "unit": "µA"}
